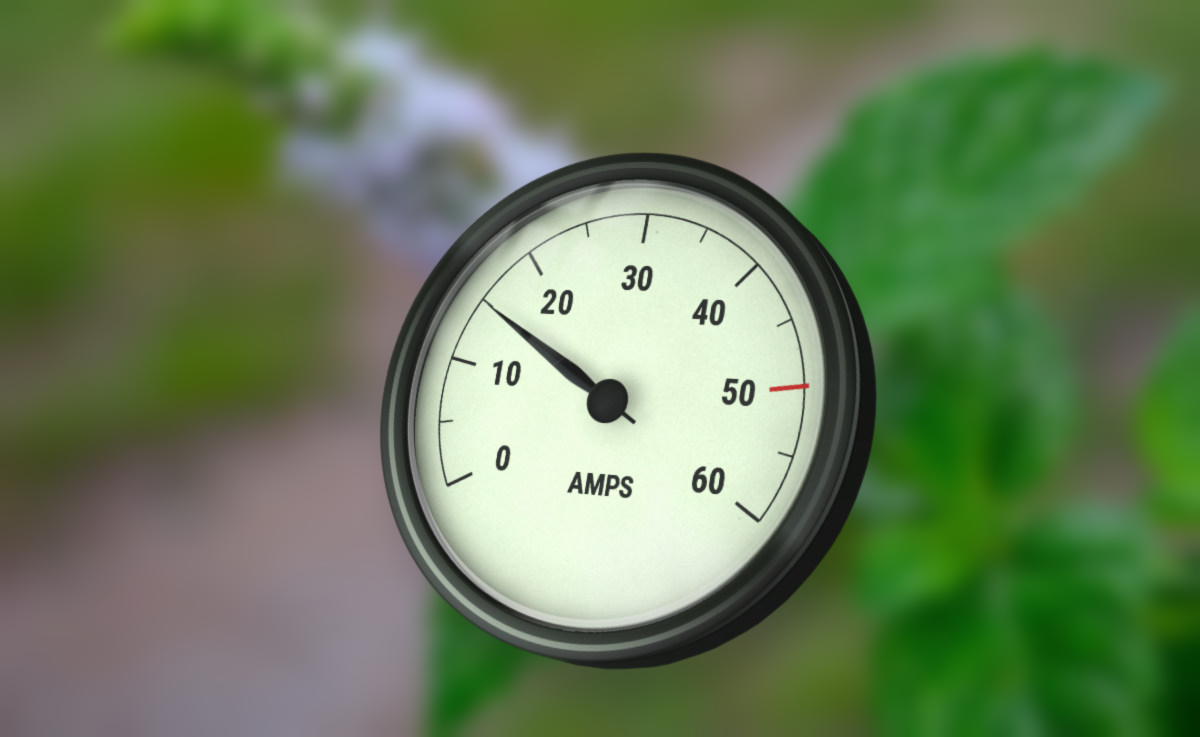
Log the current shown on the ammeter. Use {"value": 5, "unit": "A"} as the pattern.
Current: {"value": 15, "unit": "A"}
